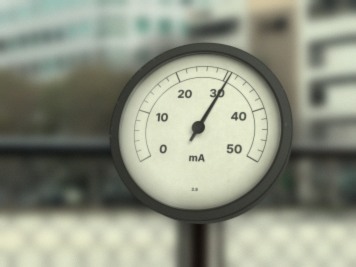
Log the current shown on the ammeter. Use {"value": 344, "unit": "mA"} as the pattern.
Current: {"value": 31, "unit": "mA"}
